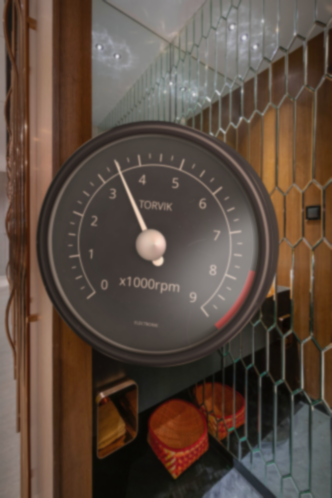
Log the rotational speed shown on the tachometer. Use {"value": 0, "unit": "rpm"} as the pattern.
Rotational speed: {"value": 3500, "unit": "rpm"}
